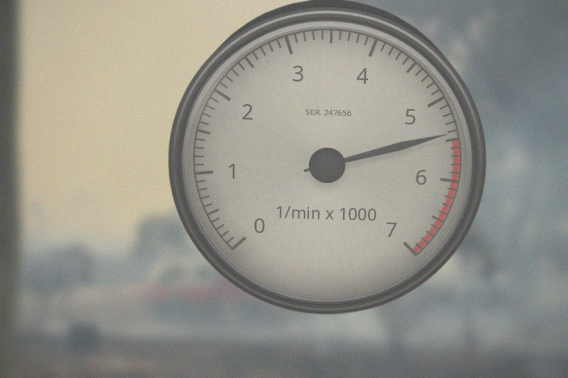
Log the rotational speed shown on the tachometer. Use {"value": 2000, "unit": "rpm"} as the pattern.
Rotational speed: {"value": 5400, "unit": "rpm"}
